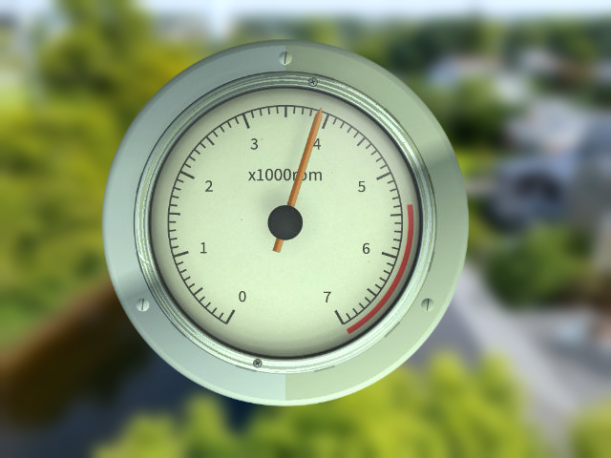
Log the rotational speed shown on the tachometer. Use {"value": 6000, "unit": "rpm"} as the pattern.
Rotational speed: {"value": 3900, "unit": "rpm"}
